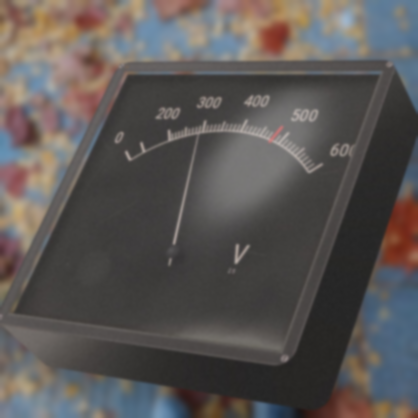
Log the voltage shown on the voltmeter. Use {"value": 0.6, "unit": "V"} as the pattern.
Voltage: {"value": 300, "unit": "V"}
